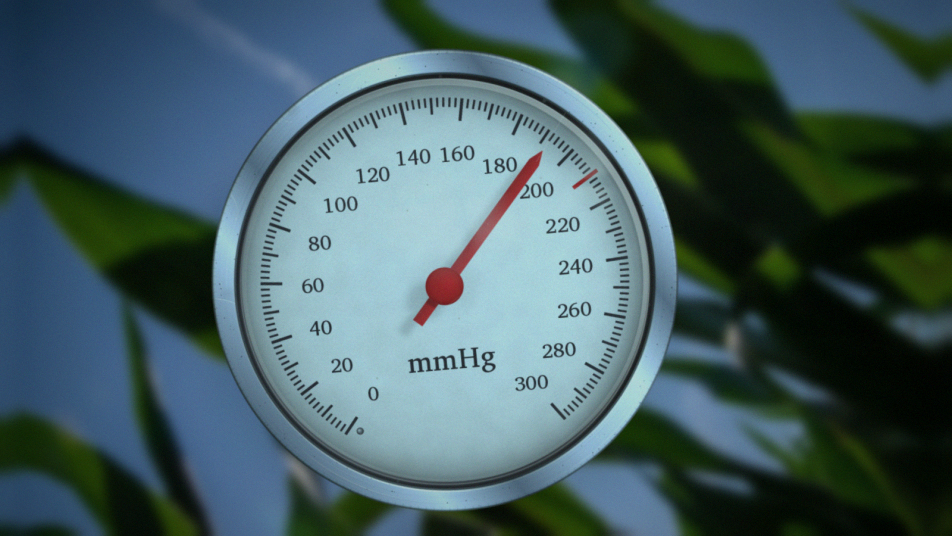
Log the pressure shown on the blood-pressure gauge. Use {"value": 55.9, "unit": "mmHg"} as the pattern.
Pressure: {"value": 192, "unit": "mmHg"}
